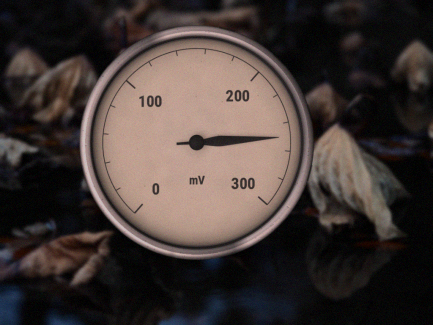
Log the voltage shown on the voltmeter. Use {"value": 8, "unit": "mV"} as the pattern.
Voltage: {"value": 250, "unit": "mV"}
